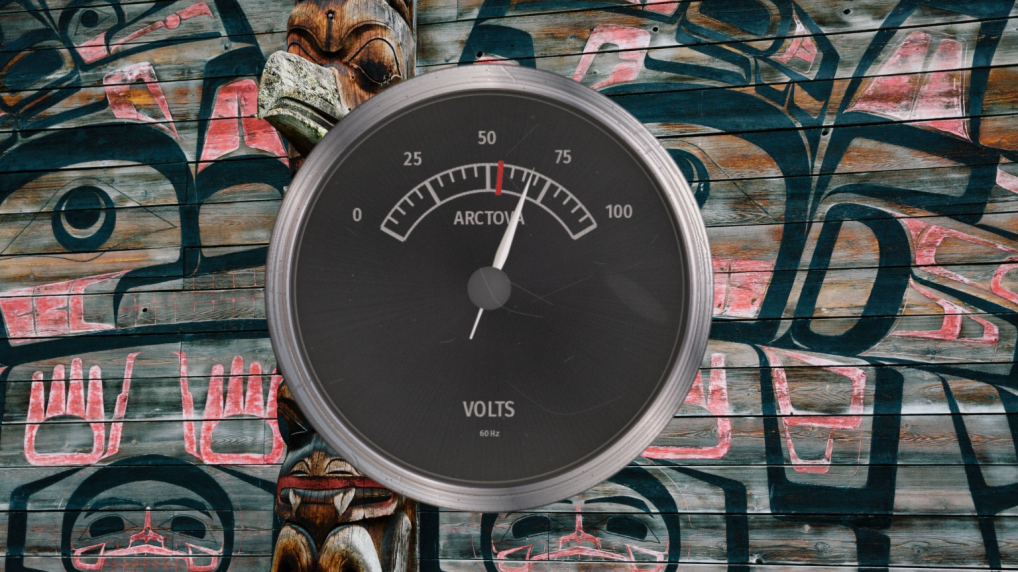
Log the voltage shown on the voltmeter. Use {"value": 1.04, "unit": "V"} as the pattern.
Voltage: {"value": 67.5, "unit": "V"}
